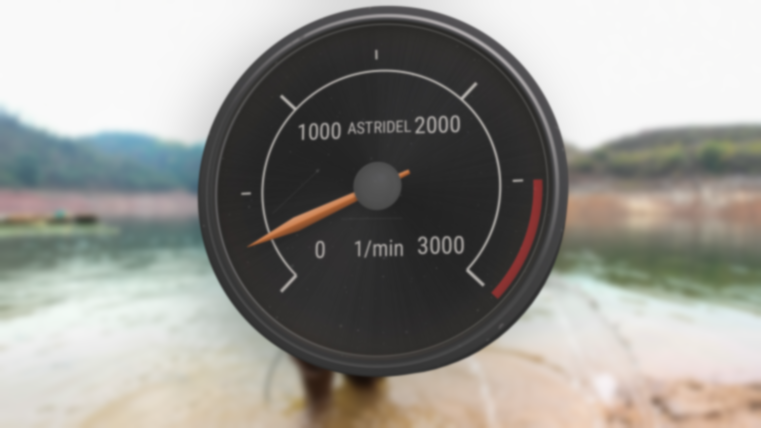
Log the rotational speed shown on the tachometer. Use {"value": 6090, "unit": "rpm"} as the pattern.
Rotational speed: {"value": 250, "unit": "rpm"}
